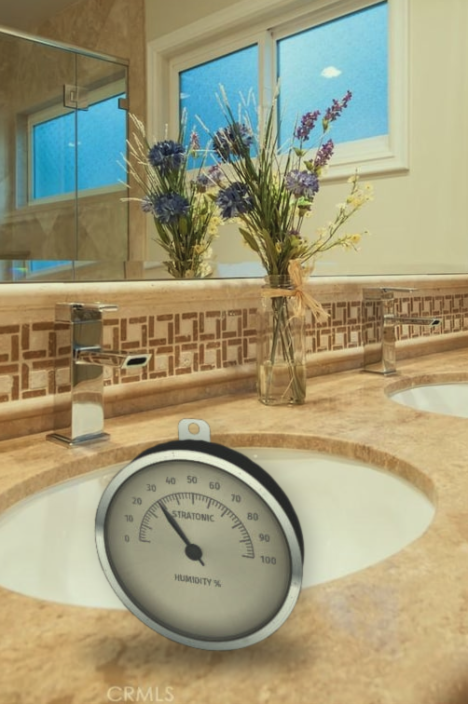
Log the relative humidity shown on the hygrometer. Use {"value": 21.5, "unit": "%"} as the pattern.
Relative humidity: {"value": 30, "unit": "%"}
